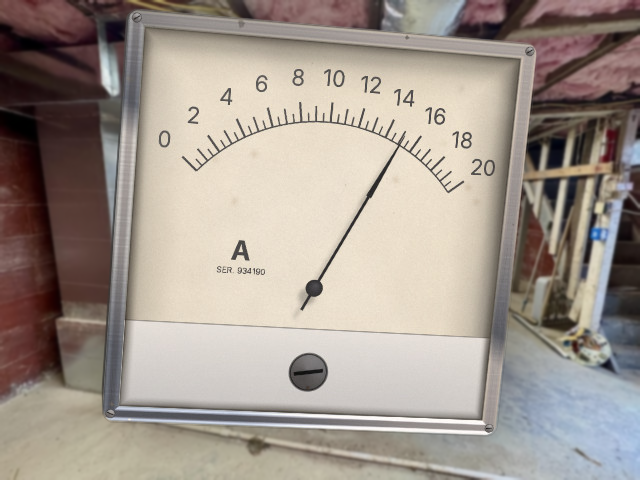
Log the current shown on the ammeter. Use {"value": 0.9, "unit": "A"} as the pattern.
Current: {"value": 15, "unit": "A"}
